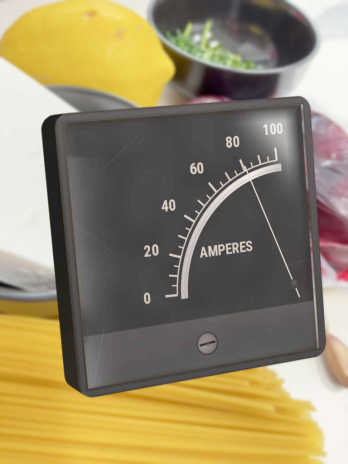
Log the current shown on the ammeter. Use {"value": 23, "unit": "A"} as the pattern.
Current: {"value": 80, "unit": "A"}
